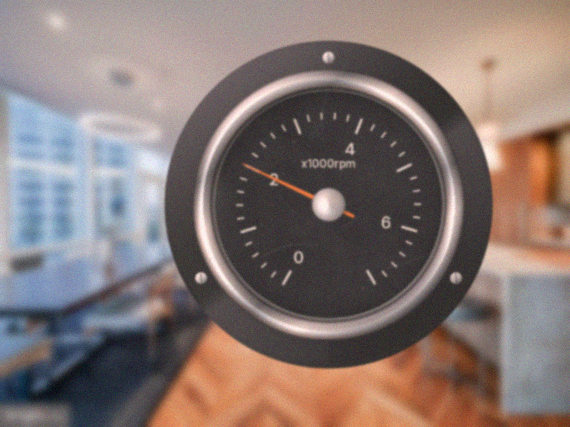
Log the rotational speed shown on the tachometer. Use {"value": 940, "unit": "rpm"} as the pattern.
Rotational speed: {"value": 2000, "unit": "rpm"}
